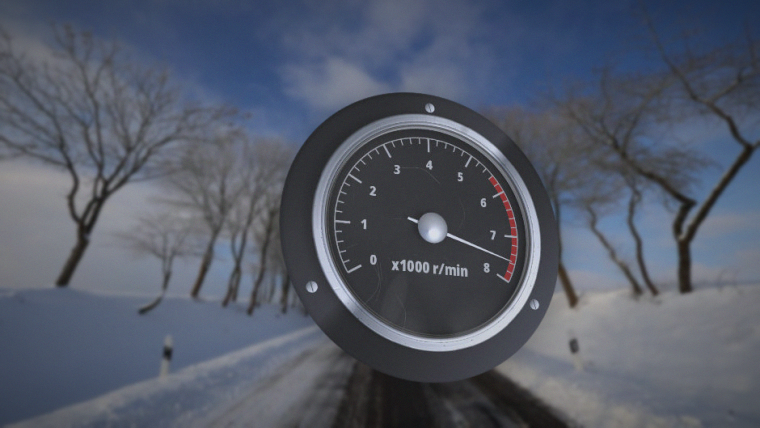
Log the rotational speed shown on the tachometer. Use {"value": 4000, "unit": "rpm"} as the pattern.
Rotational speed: {"value": 7600, "unit": "rpm"}
